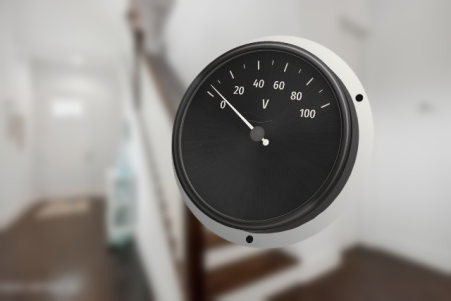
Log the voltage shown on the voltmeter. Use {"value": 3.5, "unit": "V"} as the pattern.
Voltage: {"value": 5, "unit": "V"}
